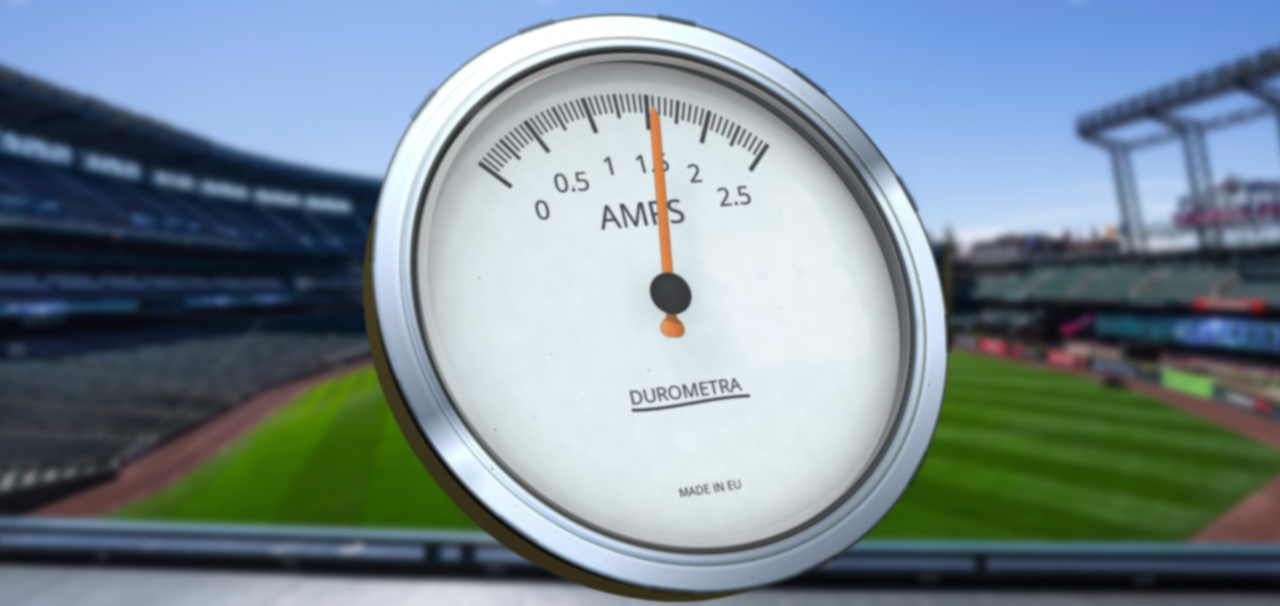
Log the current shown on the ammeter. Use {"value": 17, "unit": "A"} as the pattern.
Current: {"value": 1.5, "unit": "A"}
